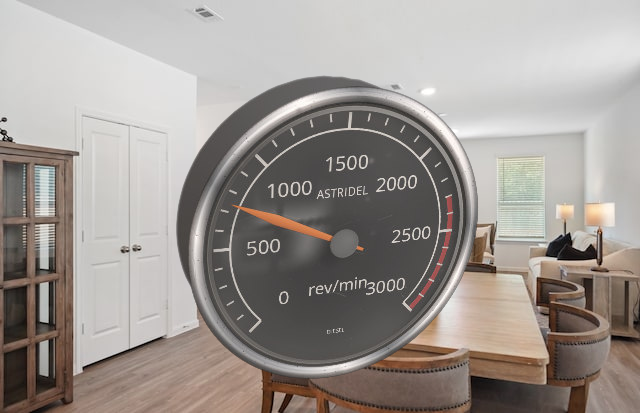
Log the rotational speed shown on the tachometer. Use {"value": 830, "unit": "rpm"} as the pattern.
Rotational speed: {"value": 750, "unit": "rpm"}
